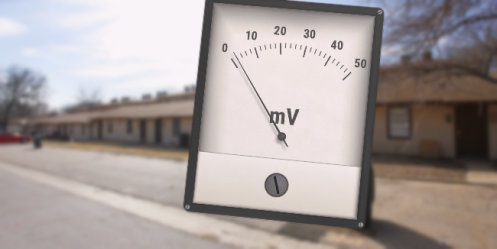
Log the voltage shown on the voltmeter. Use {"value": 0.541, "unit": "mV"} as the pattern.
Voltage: {"value": 2, "unit": "mV"}
